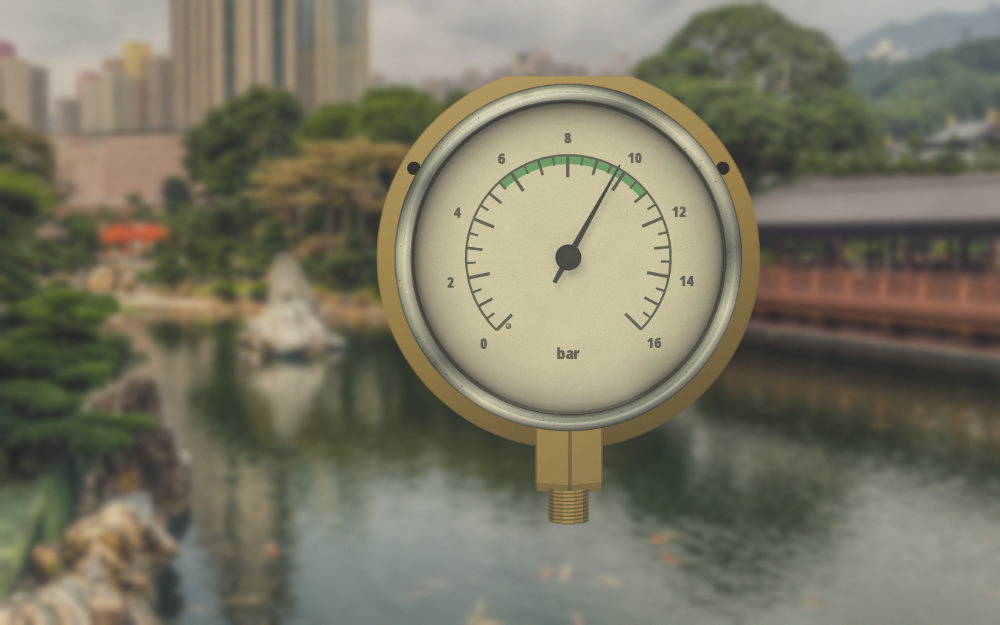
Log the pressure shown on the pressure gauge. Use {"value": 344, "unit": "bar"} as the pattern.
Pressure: {"value": 9.75, "unit": "bar"}
